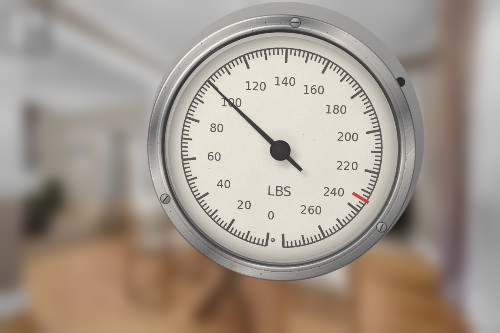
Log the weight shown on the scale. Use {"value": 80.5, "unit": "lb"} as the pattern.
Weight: {"value": 100, "unit": "lb"}
